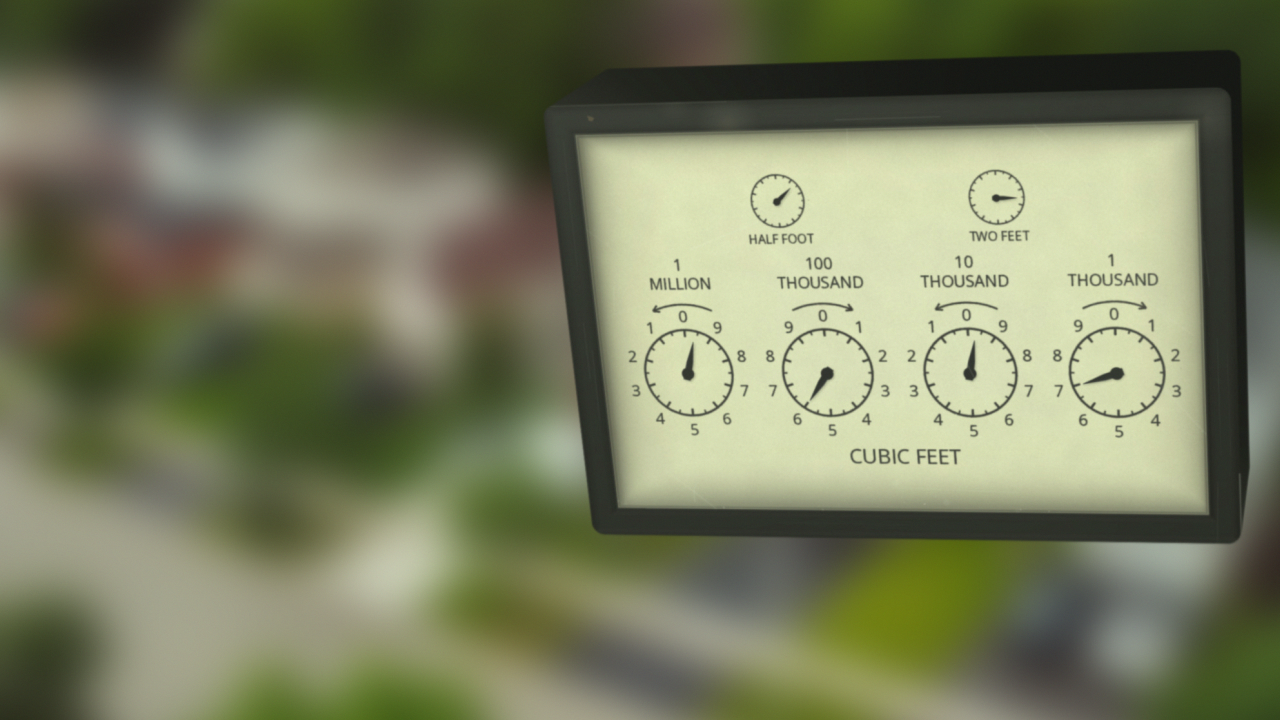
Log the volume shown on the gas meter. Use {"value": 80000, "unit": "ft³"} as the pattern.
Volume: {"value": 959700, "unit": "ft³"}
